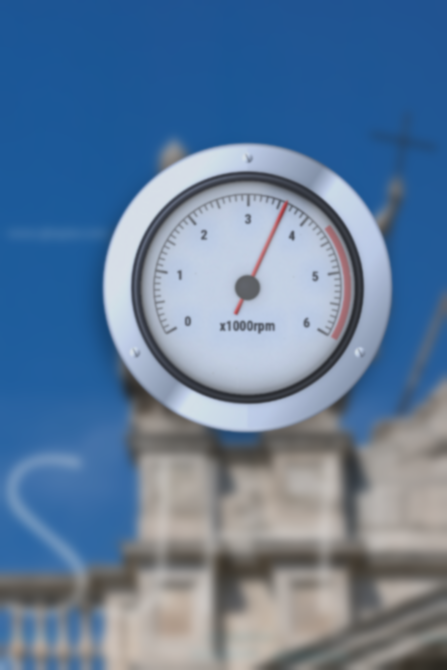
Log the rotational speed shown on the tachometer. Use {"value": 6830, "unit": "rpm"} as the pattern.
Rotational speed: {"value": 3600, "unit": "rpm"}
